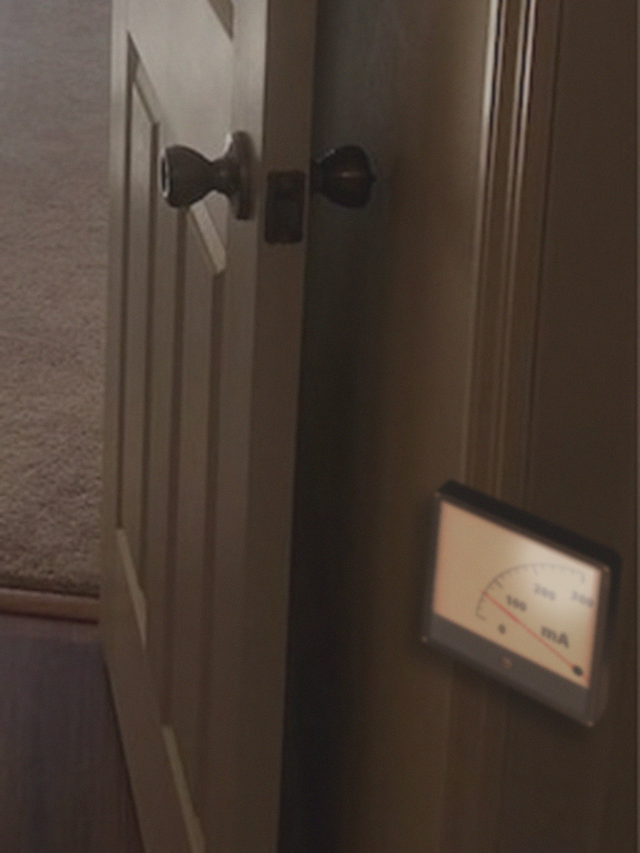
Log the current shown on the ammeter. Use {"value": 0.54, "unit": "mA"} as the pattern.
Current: {"value": 60, "unit": "mA"}
